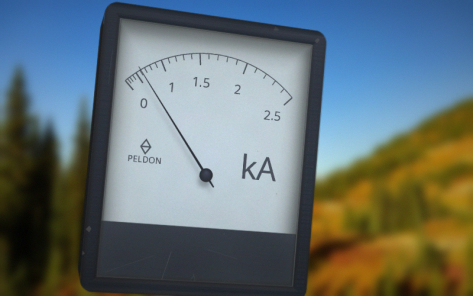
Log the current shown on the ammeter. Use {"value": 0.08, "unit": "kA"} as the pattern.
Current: {"value": 0.6, "unit": "kA"}
